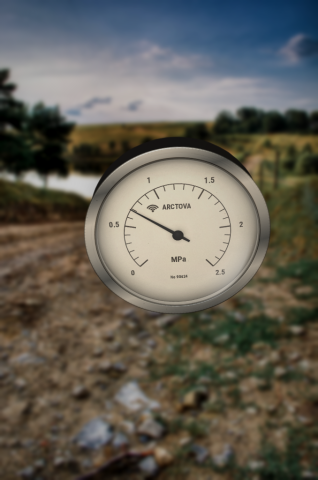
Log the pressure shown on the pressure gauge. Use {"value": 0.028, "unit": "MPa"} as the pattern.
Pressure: {"value": 0.7, "unit": "MPa"}
